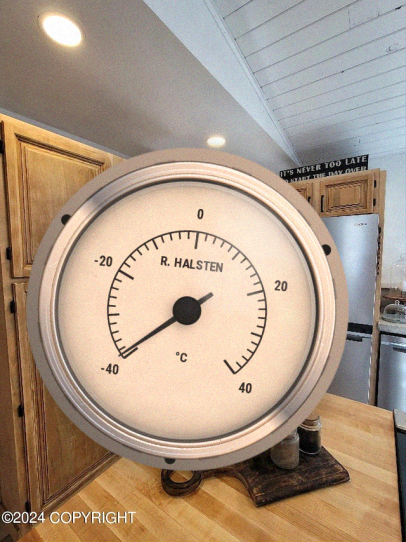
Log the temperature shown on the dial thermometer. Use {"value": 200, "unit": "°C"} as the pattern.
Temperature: {"value": -39, "unit": "°C"}
